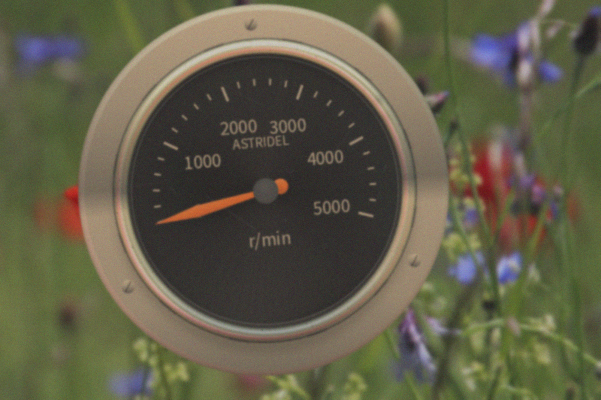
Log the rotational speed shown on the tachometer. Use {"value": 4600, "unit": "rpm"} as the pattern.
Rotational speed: {"value": 0, "unit": "rpm"}
